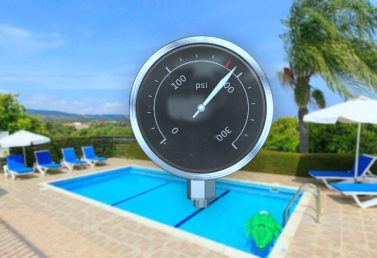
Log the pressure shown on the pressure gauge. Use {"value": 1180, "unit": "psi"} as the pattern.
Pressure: {"value": 190, "unit": "psi"}
